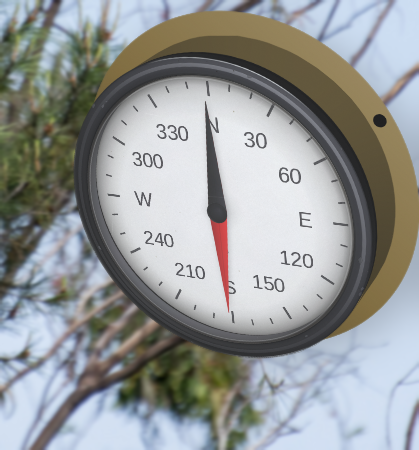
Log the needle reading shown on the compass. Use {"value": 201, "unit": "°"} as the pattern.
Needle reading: {"value": 180, "unit": "°"}
